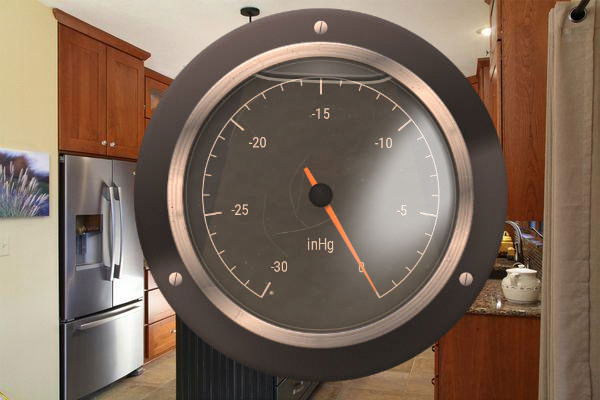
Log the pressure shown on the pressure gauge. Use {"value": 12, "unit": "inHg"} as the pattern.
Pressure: {"value": 0, "unit": "inHg"}
